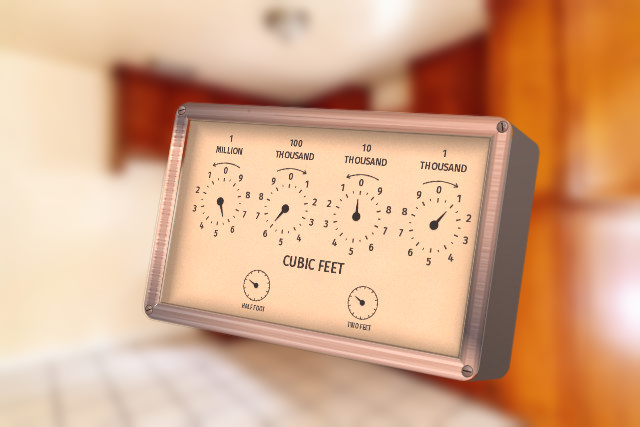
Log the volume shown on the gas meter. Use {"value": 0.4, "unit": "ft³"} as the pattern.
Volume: {"value": 560100, "unit": "ft³"}
